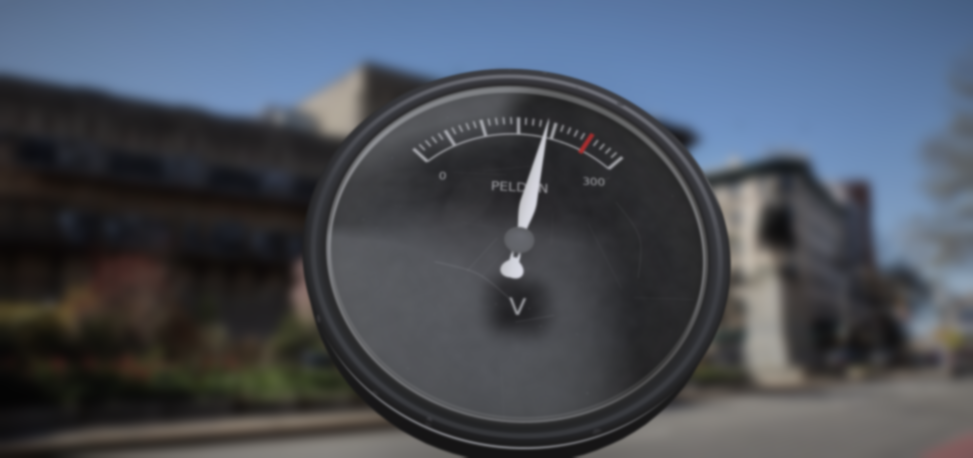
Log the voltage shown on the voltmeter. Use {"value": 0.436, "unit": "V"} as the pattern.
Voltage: {"value": 190, "unit": "V"}
